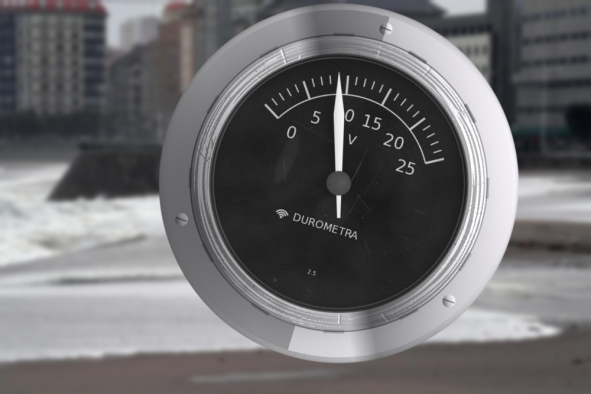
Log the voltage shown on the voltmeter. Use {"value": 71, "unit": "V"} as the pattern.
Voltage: {"value": 9, "unit": "V"}
